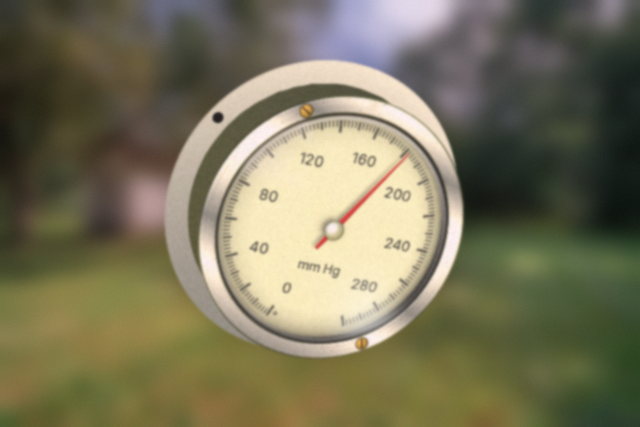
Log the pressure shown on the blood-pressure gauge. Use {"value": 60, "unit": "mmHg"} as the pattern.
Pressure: {"value": 180, "unit": "mmHg"}
